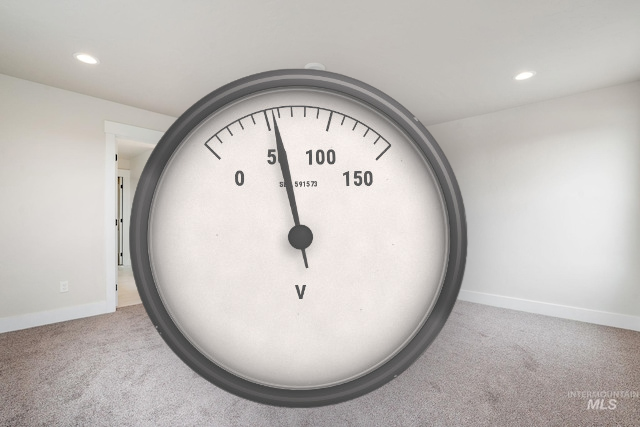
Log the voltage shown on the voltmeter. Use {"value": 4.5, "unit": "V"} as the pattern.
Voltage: {"value": 55, "unit": "V"}
